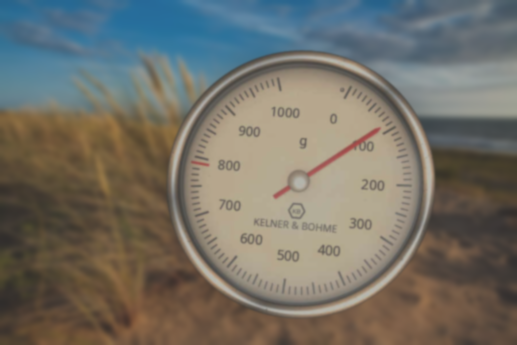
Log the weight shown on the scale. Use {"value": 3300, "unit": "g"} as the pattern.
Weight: {"value": 90, "unit": "g"}
